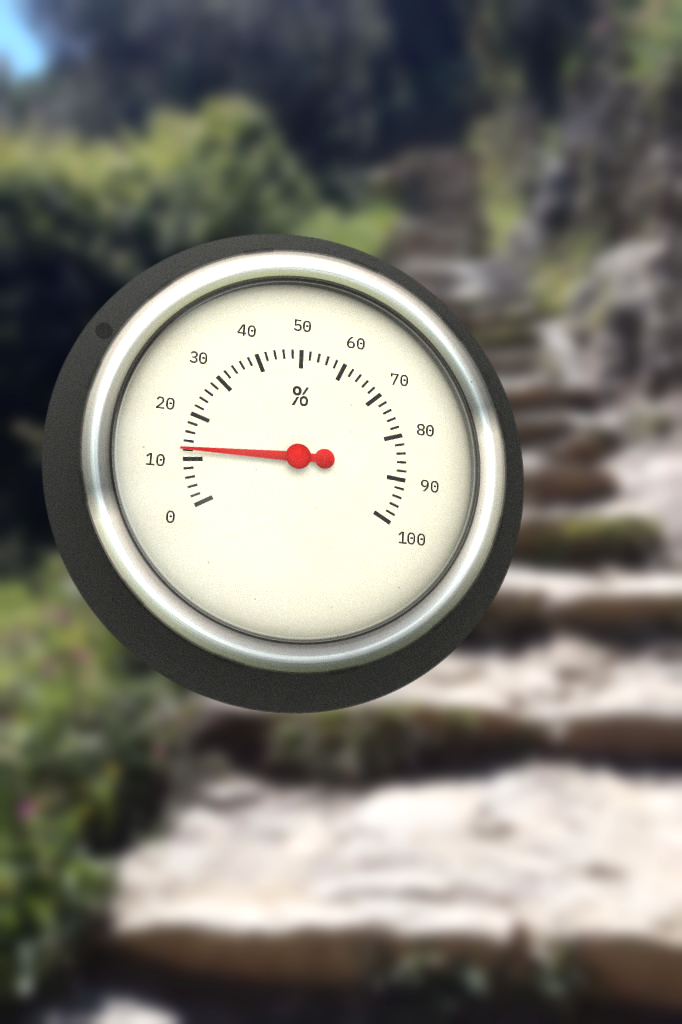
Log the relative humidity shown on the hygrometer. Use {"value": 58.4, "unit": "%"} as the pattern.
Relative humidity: {"value": 12, "unit": "%"}
